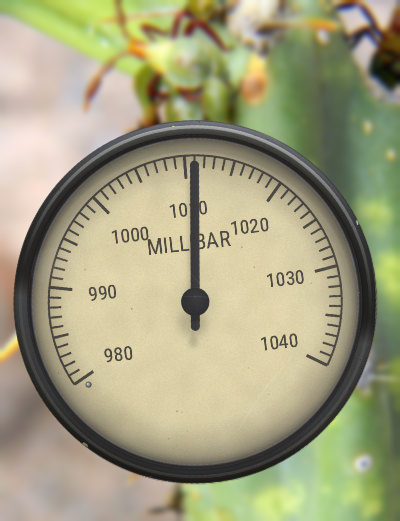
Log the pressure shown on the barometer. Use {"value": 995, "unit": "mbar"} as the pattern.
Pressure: {"value": 1011, "unit": "mbar"}
